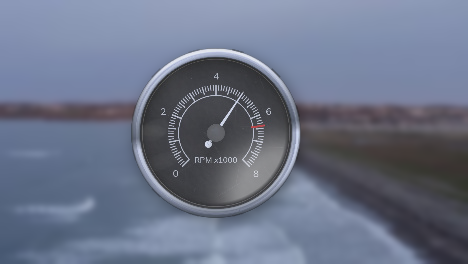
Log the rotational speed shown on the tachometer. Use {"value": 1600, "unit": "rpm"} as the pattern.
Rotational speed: {"value": 5000, "unit": "rpm"}
